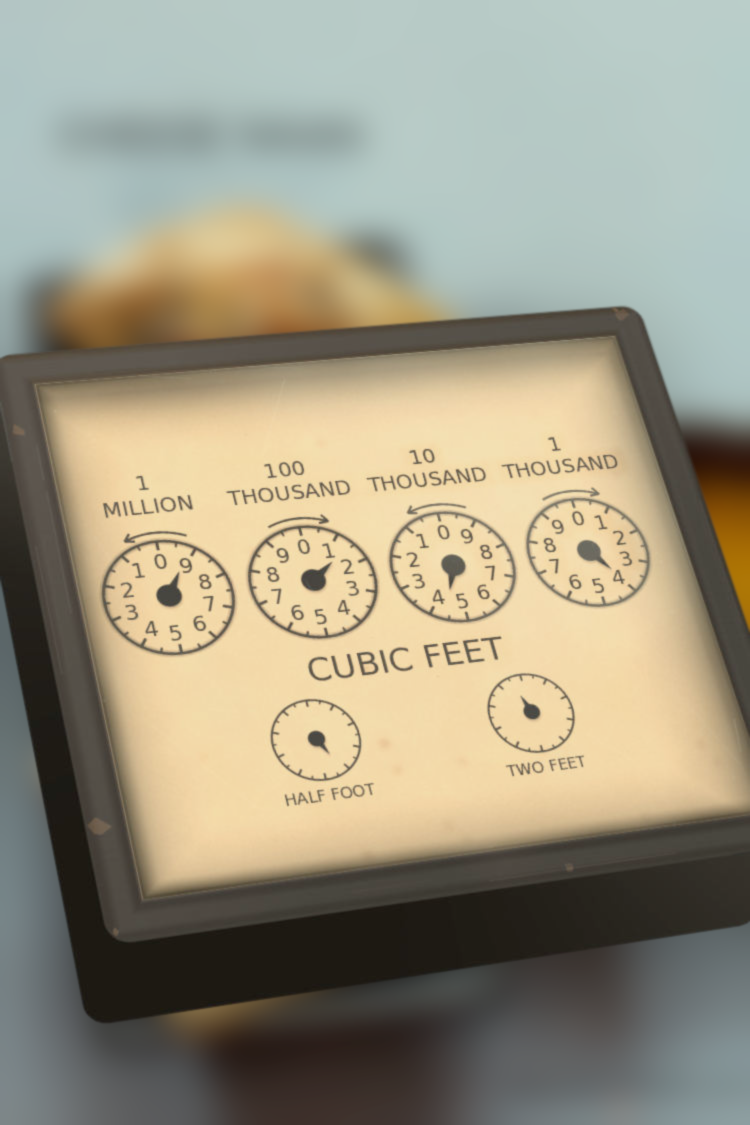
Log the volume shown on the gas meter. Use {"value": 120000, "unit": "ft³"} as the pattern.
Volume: {"value": 914400, "unit": "ft³"}
